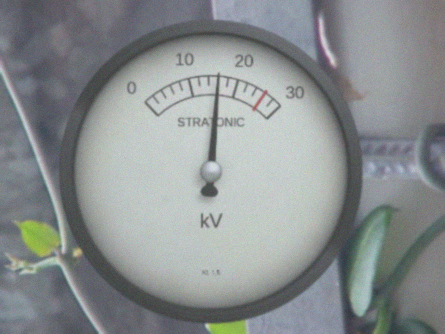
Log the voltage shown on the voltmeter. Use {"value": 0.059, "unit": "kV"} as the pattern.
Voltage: {"value": 16, "unit": "kV"}
